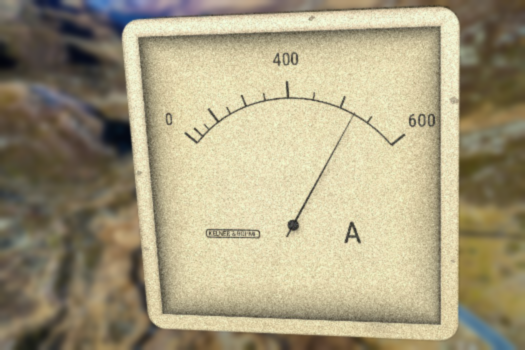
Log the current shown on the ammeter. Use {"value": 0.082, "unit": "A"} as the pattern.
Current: {"value": 525, "unit": "A"}
